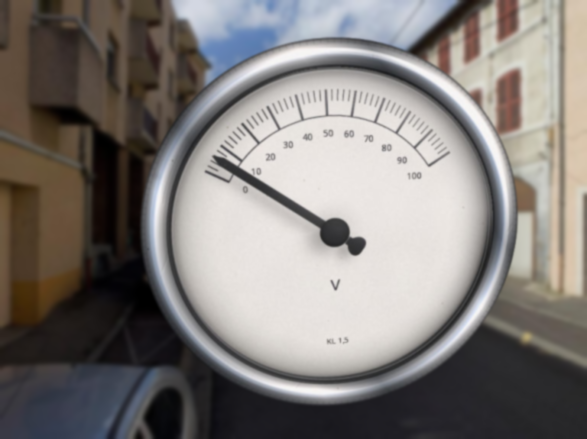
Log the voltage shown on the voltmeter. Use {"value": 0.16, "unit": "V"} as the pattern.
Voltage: {"value": 6, "unit": "V"}
